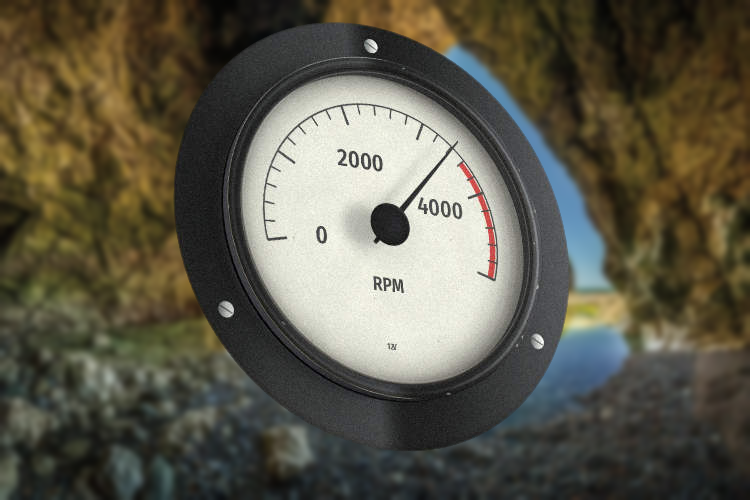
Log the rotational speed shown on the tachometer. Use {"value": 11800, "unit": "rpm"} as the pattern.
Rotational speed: {"value": 3400, "unit": "rpm"}
